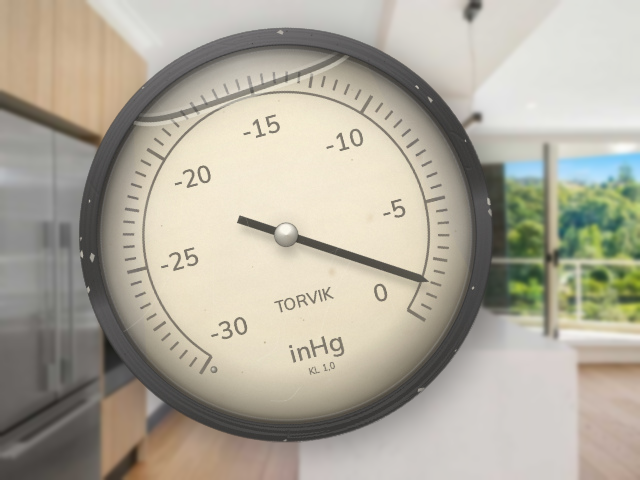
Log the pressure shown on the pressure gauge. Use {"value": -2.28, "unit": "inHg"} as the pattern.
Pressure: {"value": -1.5, "unit": "inHg"}
